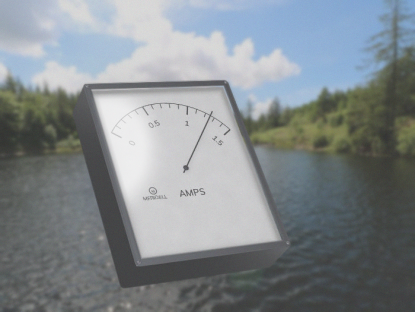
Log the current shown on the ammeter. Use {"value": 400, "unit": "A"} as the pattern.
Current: {"value": 1.25, "unit": "A"}
